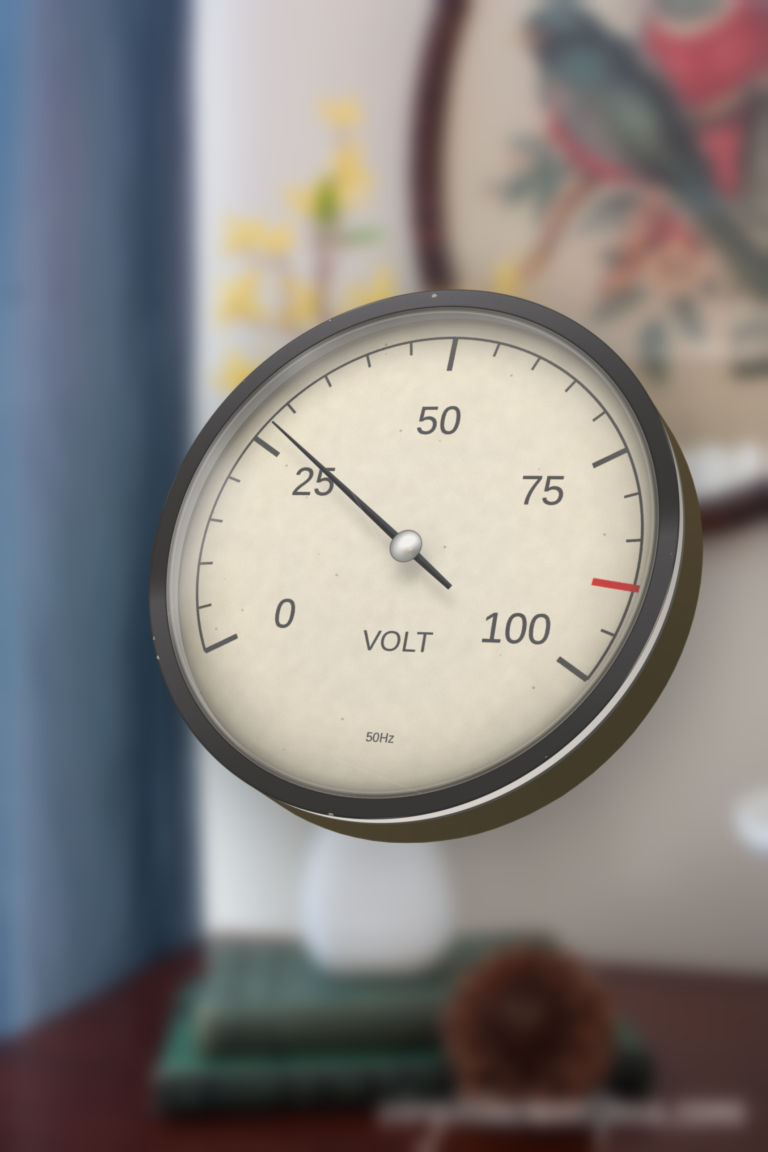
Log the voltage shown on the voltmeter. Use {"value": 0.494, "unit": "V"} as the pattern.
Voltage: {"value": 27.5, "unit": "V"}
